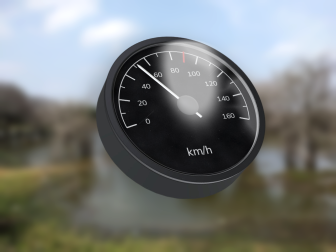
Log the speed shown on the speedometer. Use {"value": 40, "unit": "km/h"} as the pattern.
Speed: {"value": 50, "unit": "km/h"}
